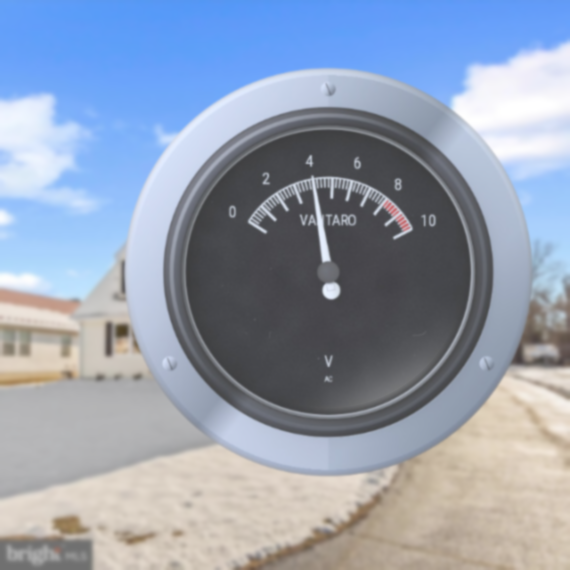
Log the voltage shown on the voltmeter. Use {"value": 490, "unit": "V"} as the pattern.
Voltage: {"value": 4, "unit": "V"}
